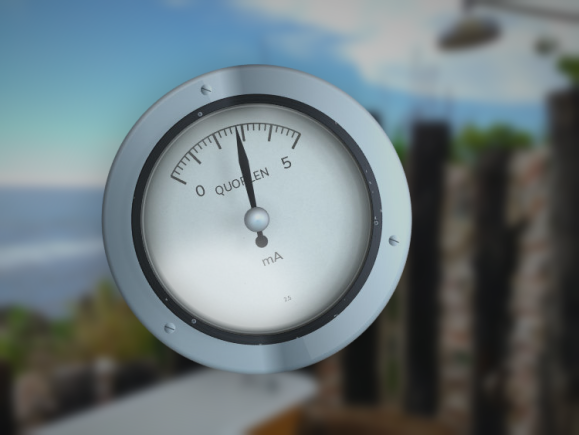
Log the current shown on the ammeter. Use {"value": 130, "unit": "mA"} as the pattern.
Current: {"value": 2.8, "unit": "mA"}
